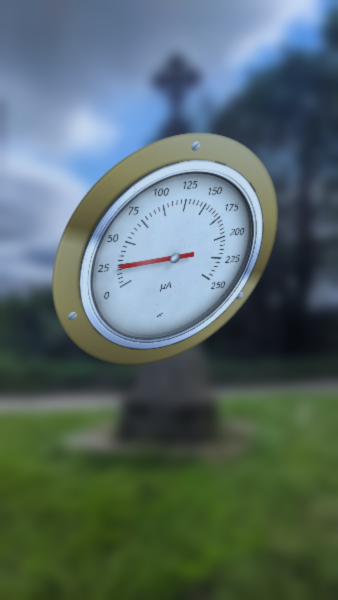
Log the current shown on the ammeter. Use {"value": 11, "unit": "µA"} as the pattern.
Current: {"value": 25, "unit": "µA"}
